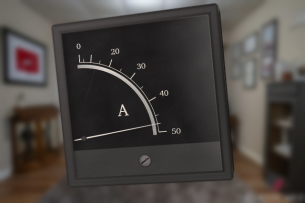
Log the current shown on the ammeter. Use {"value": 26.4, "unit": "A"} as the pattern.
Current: {"value": 47.5, "unit": "A"}
